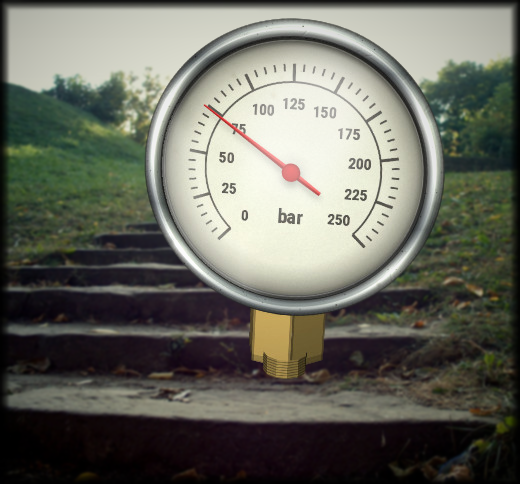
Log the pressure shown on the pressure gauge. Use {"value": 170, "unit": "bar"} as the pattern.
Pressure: {"value": 75, "unit": "bar"}
